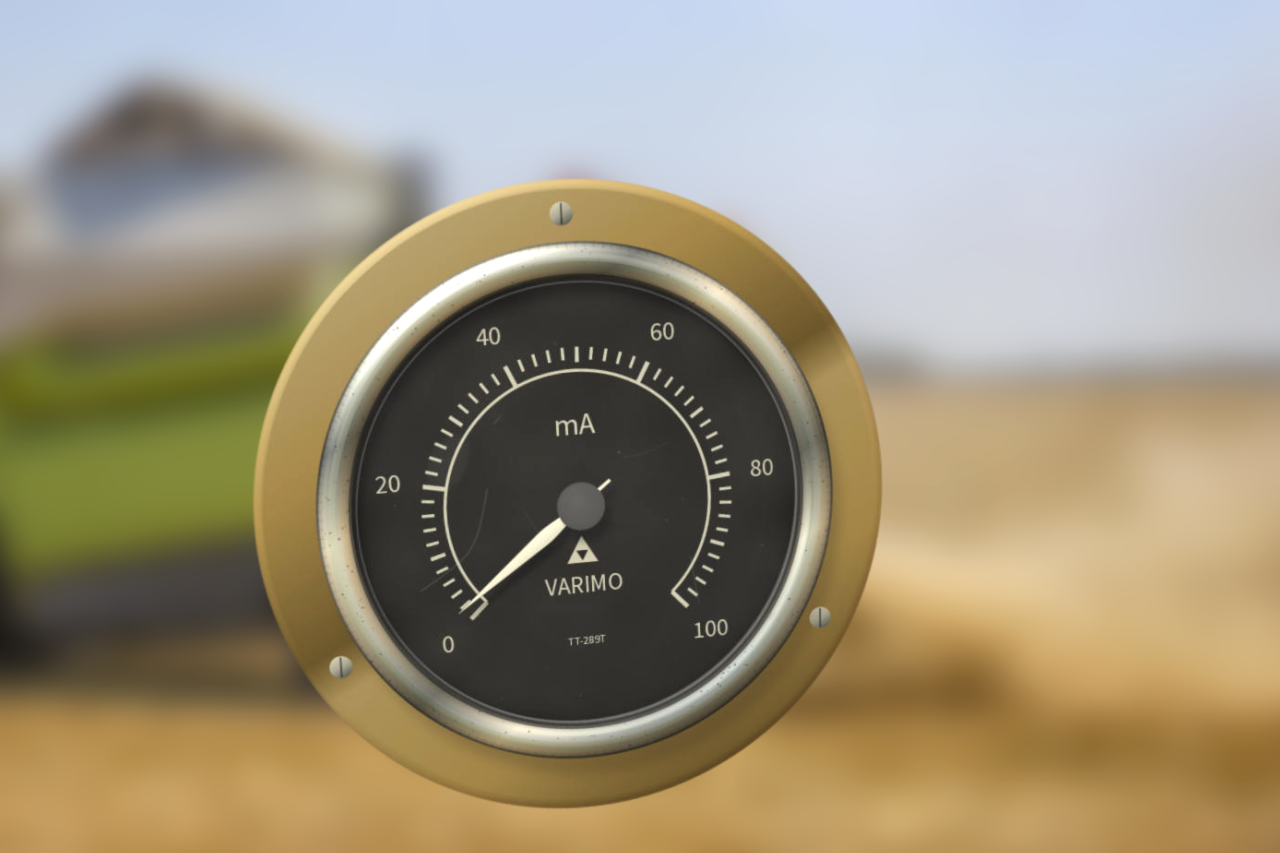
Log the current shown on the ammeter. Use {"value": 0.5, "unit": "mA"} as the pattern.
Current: {"value": 2, "unit": "mA"}
